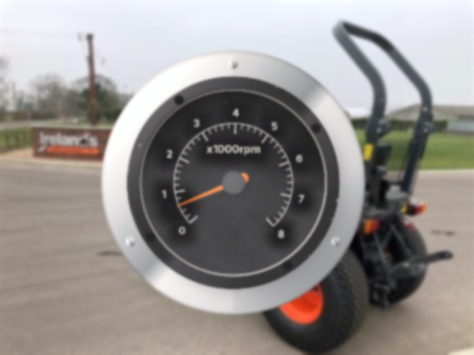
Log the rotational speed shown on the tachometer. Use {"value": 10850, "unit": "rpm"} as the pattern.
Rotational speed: {"value": 600, "unit": "rpm"}
